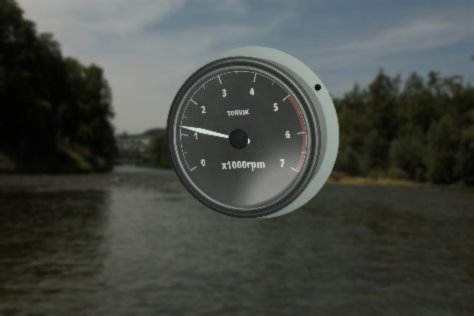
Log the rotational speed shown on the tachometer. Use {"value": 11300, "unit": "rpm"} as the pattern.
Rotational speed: {"value": 1250, "unit": "rpm"}
